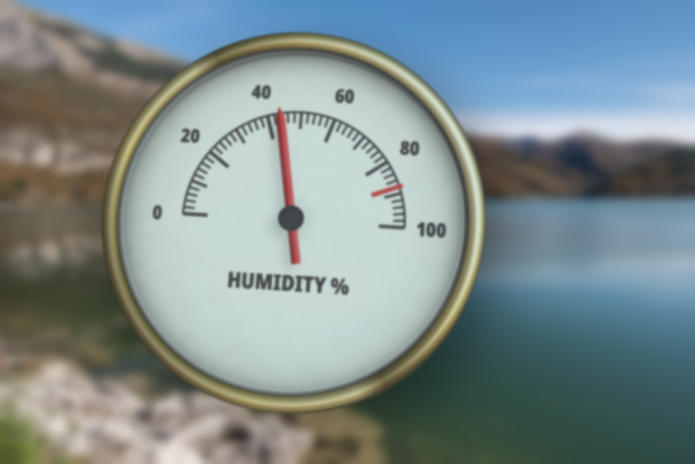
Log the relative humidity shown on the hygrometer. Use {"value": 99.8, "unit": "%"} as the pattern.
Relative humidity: {"value": 44, "unit": "%"}
